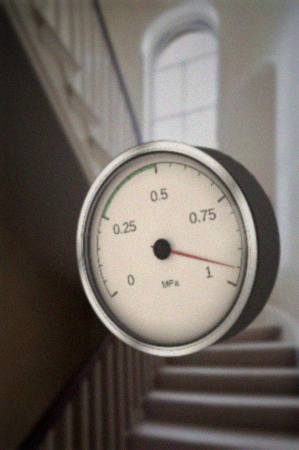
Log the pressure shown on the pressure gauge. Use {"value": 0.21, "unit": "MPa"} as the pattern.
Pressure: {"value": 0.95, "unit": "MPa"}
